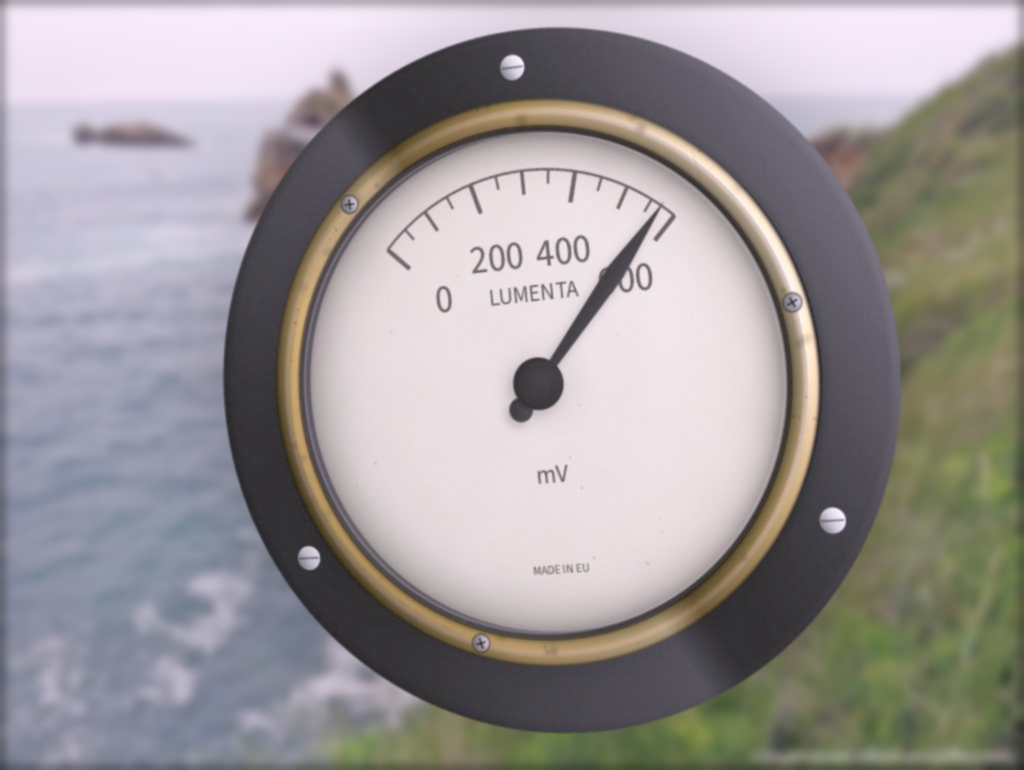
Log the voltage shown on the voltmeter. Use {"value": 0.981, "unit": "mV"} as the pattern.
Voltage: {"value": 575, "unit": "mV"}
